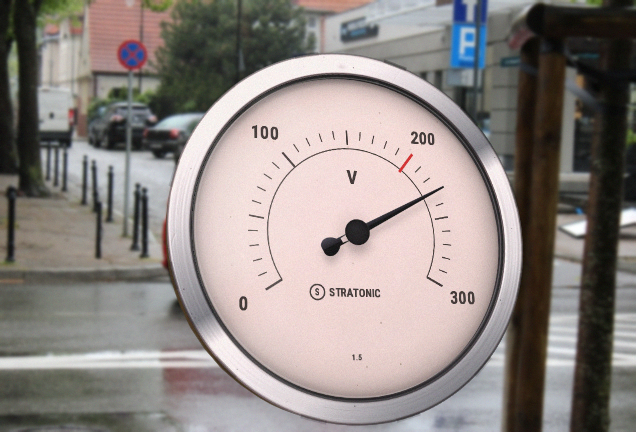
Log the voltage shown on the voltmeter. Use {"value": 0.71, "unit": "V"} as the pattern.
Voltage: {"value": 230, "unit": "V"}
